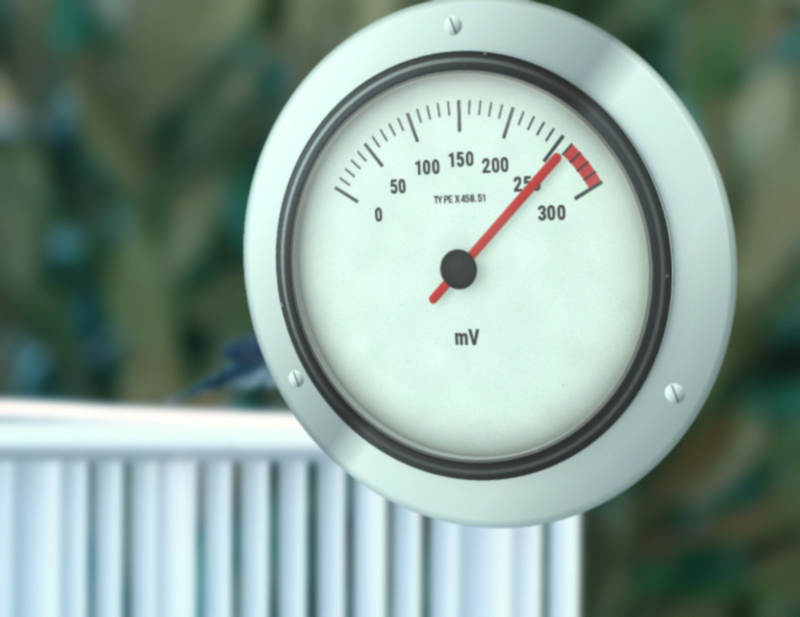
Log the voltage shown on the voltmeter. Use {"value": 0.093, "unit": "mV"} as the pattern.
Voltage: {"value": 260, "unit": "mV"}
